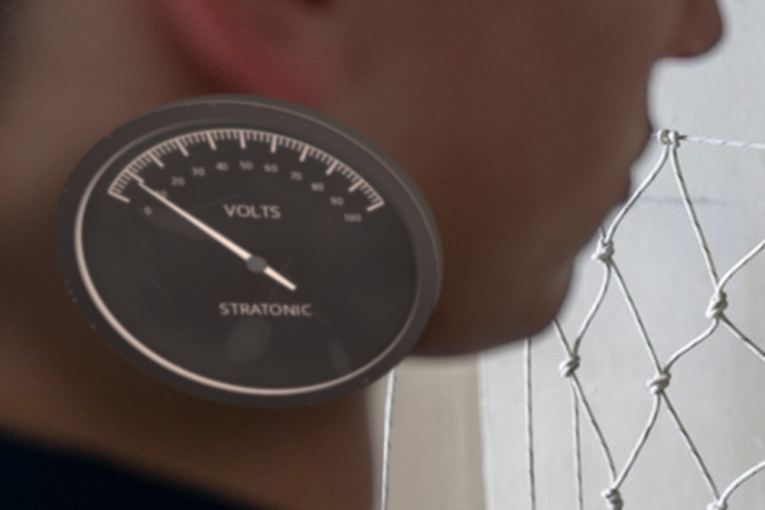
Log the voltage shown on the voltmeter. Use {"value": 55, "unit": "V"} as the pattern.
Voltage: {"value": 10, "unit": "V"}
